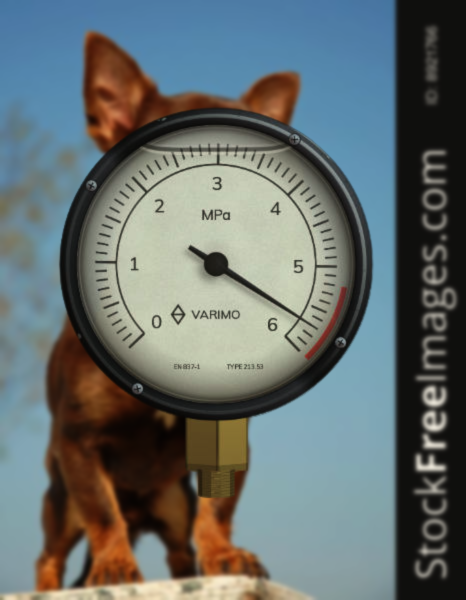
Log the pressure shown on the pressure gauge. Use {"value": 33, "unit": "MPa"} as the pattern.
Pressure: {"value": 5.7, "unit": "MPa"}
